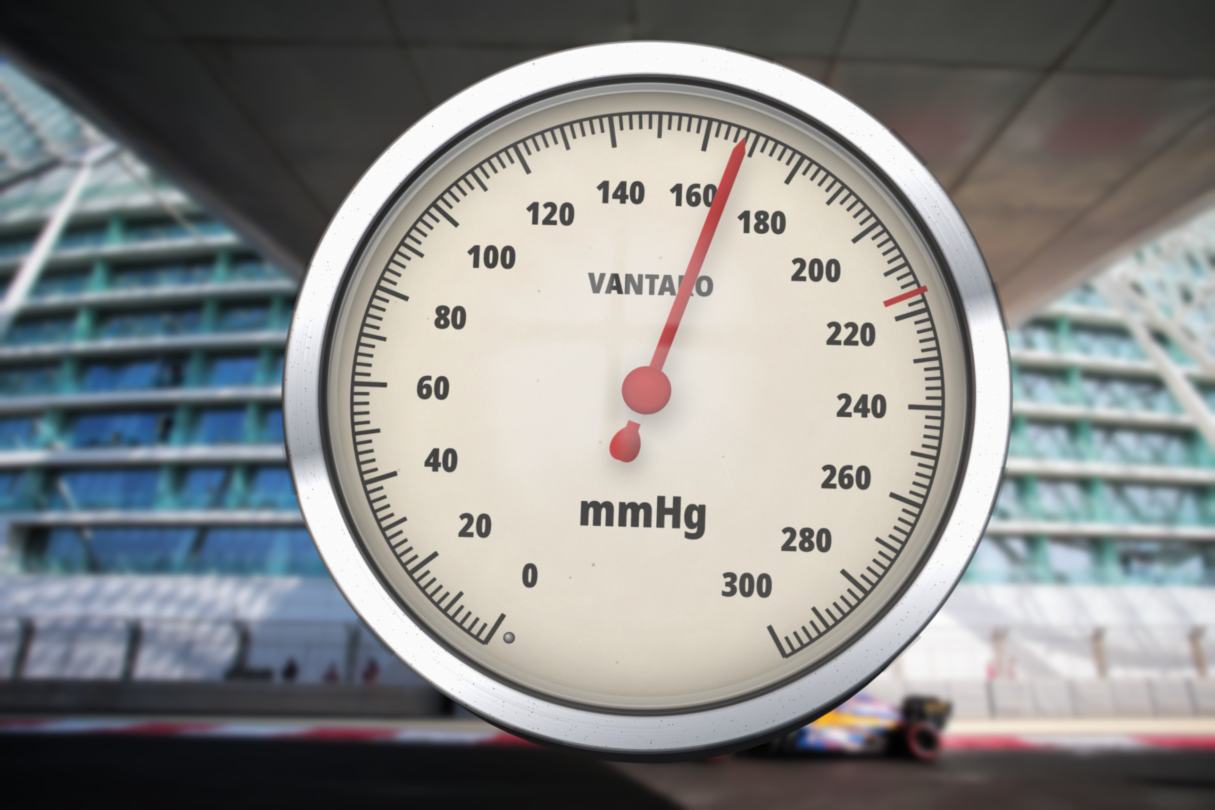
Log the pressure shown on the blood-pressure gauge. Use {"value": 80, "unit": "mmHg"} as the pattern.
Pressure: {"value": 168, "unit": "mmHg"}
